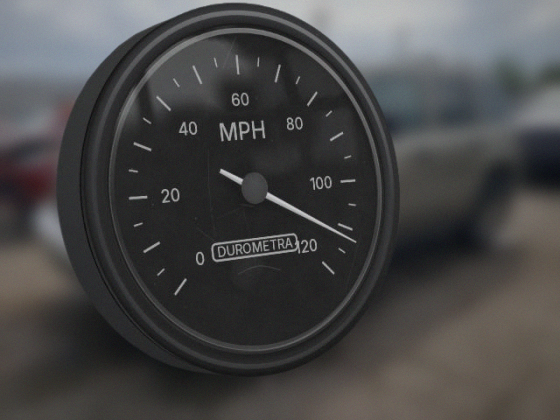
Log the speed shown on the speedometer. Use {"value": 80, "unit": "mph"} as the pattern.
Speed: {"value": 112.5, "unit": "mph"}
